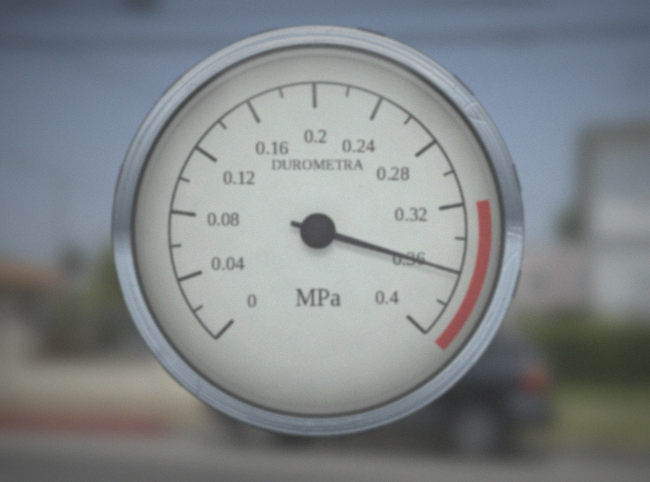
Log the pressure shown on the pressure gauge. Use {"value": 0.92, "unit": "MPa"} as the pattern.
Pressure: {"value": 0.36, "unit": "MPa"}
